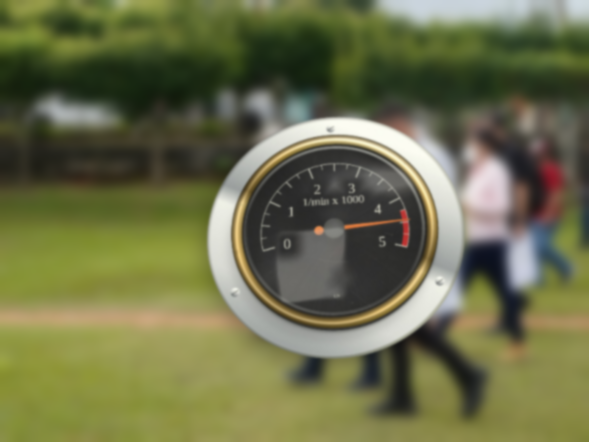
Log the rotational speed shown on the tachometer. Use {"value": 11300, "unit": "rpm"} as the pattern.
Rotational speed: {"value": 4500, "unit": "rpm"}
